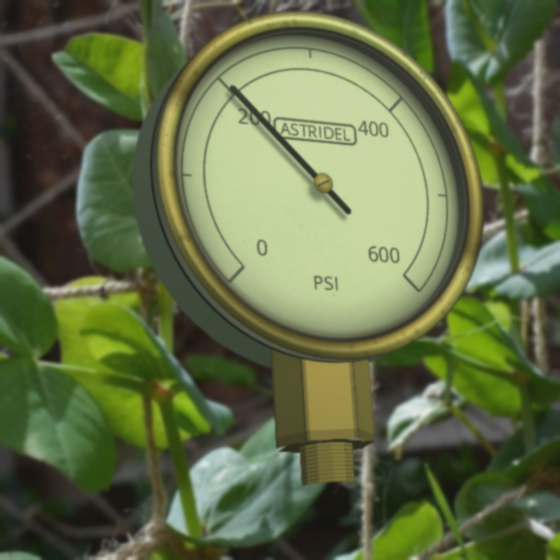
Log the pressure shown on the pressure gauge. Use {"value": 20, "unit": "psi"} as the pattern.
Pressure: {"value": 200, "unit": "psi"}
